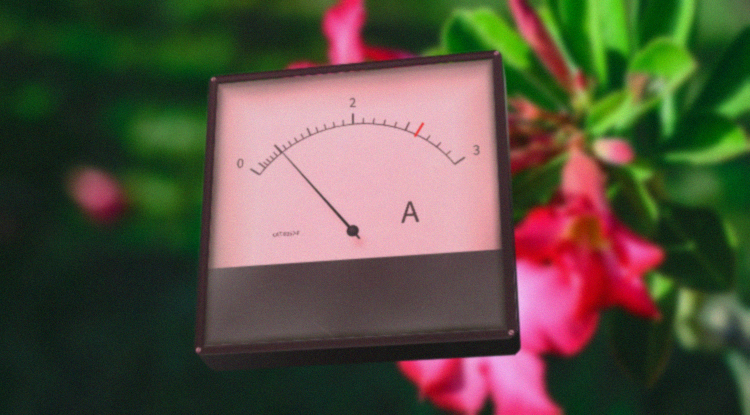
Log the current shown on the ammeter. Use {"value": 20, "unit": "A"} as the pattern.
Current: {"value": 1, "unit": "A"}
